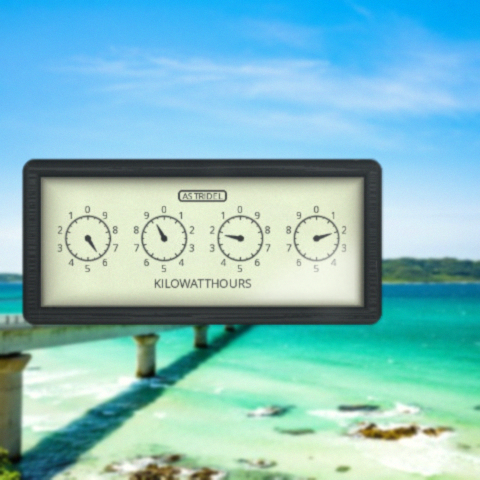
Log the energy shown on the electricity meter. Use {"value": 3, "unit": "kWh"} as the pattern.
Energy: {"value": 5922, "unit": "kWh"}
